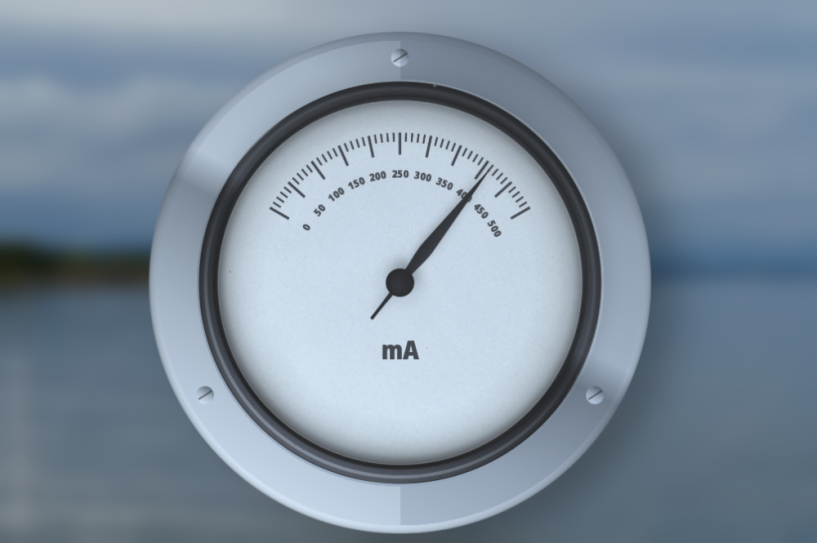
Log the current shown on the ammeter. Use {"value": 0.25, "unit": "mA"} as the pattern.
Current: {"value": 410, "unit": "mA"}
